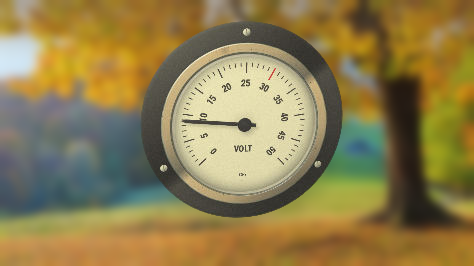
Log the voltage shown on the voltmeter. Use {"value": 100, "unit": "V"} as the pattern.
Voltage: {"value": 9, "unit": "V"}
